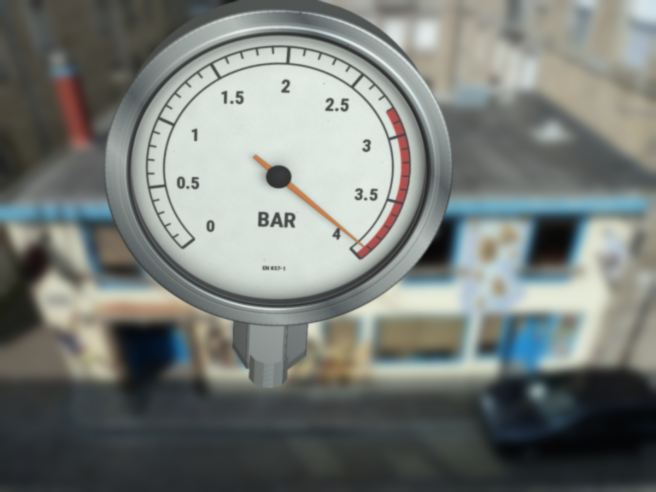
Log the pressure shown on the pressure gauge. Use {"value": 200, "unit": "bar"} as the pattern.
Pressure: {"value": 3.9, "unit": "bar"}
